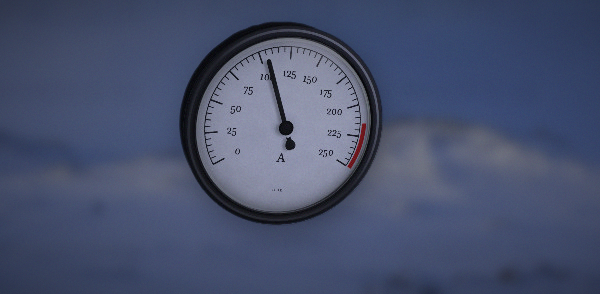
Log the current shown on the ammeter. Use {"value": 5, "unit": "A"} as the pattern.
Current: {"value": 105, "unit": "A"}
